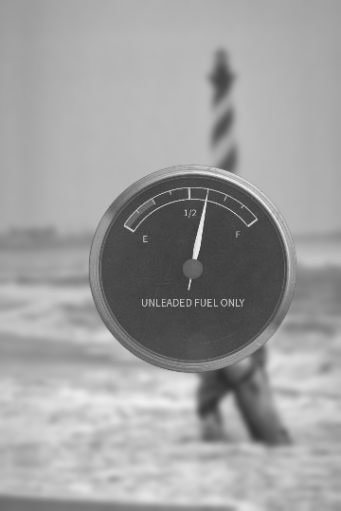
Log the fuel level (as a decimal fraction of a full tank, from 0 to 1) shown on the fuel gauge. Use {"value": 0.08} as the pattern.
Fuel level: {"value": 0.625}
